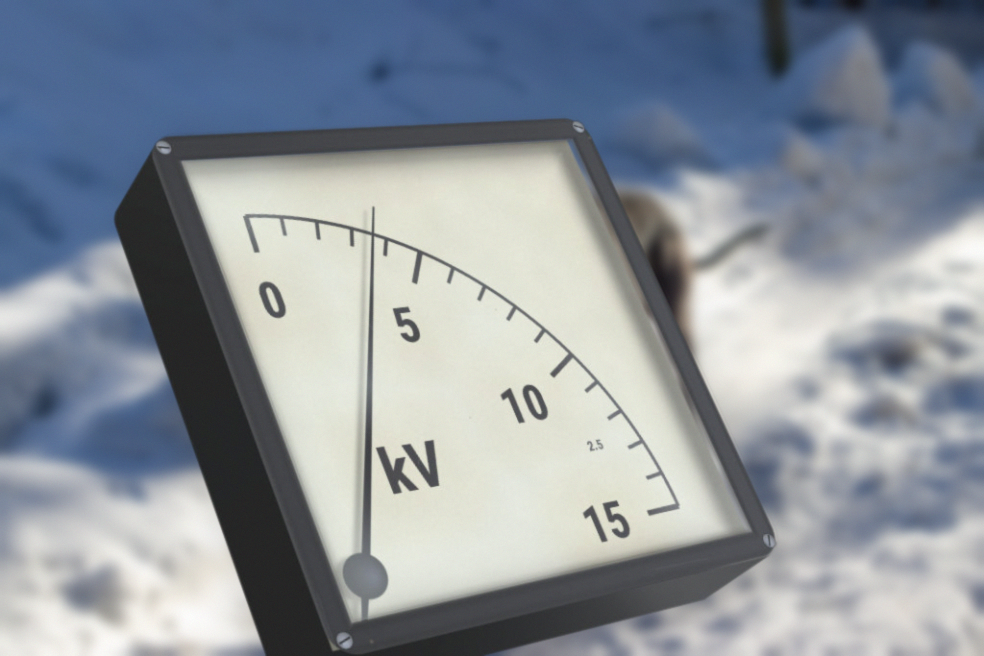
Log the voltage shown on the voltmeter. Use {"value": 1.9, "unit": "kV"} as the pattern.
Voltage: {"value": 3.5, "unit": "kV"}
